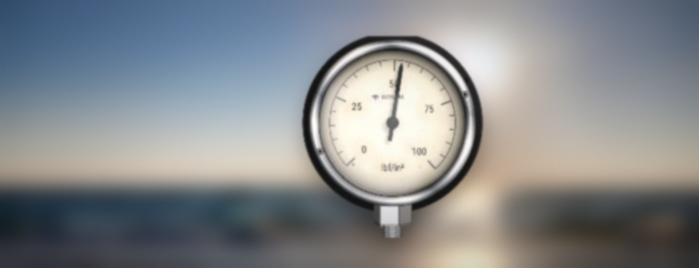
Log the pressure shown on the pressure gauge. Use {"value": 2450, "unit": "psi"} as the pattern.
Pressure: {"value": 52.5, "unit": "psi"}
